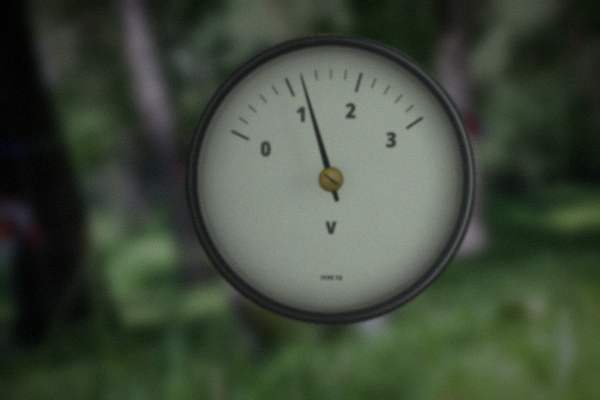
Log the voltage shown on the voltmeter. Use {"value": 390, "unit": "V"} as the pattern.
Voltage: {"value": 1.2, "unit": "V"}
